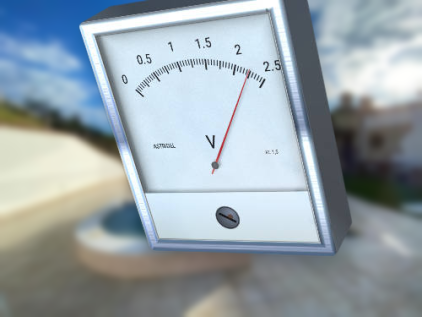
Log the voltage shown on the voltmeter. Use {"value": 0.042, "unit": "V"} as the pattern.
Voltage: {"value": 2.25, "unit": "V"}
